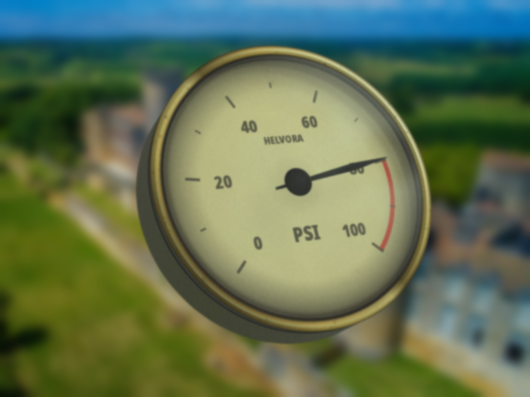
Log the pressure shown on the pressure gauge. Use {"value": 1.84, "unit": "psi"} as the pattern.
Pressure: {"value": 80, "unit": "psi"}
